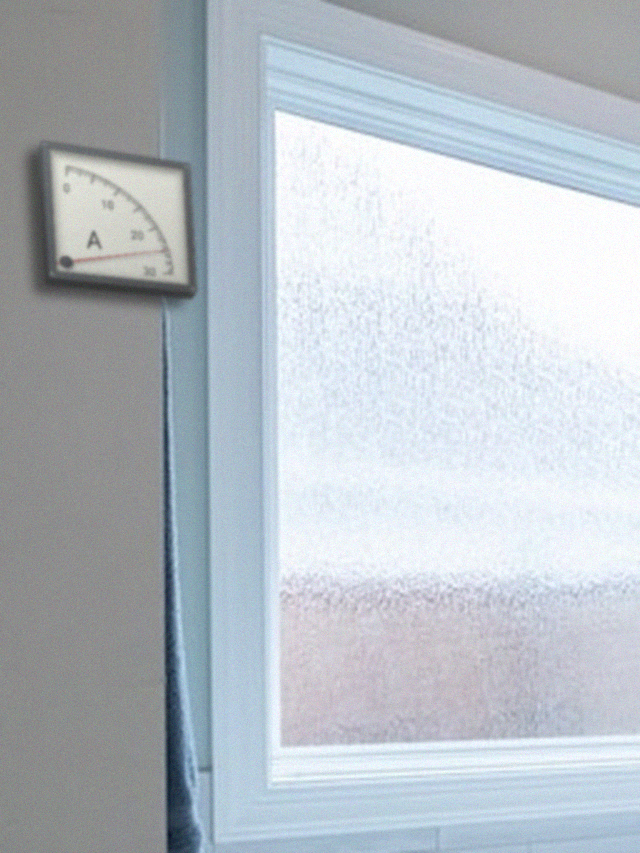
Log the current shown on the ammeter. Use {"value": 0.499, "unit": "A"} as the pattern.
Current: {"value": 25, "unit": "A"}
